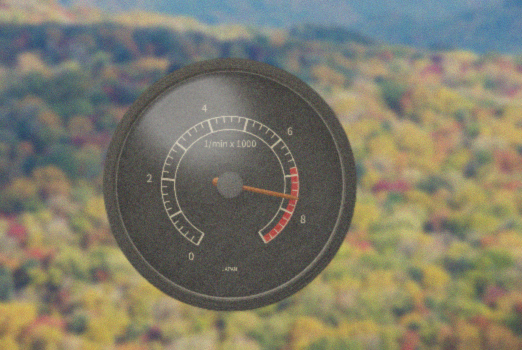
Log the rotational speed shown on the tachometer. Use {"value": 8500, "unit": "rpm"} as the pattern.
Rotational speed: {"value": 7600, "unit": "rpm"}
